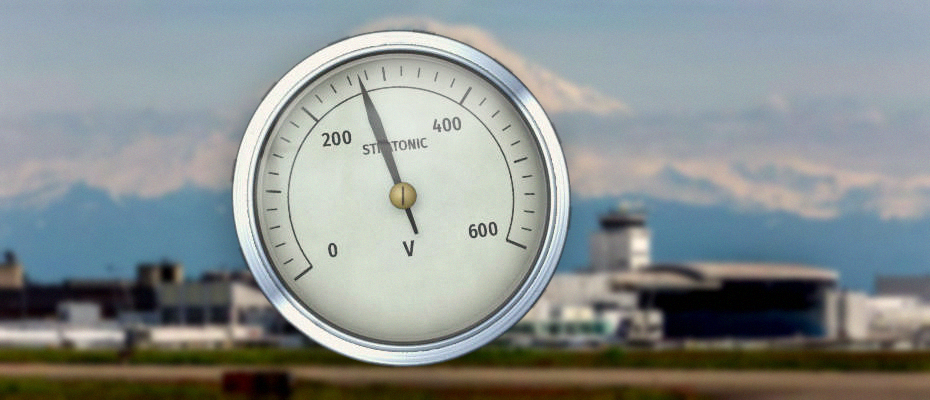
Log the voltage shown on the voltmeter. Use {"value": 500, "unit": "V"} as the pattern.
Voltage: {"value": 270, "unit": "V"}
